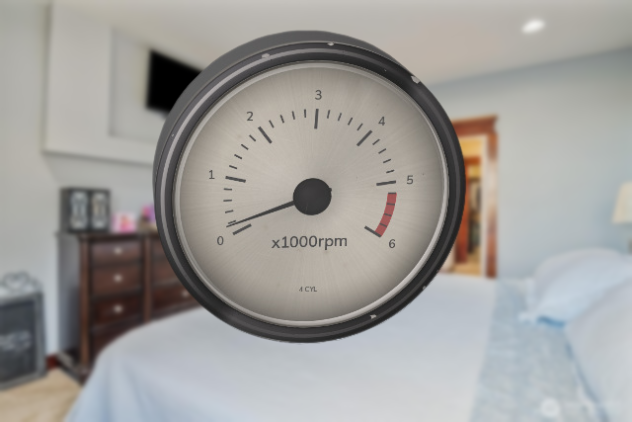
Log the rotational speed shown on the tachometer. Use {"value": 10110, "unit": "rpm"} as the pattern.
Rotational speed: {"value": 200, "unit": "rpm"}
